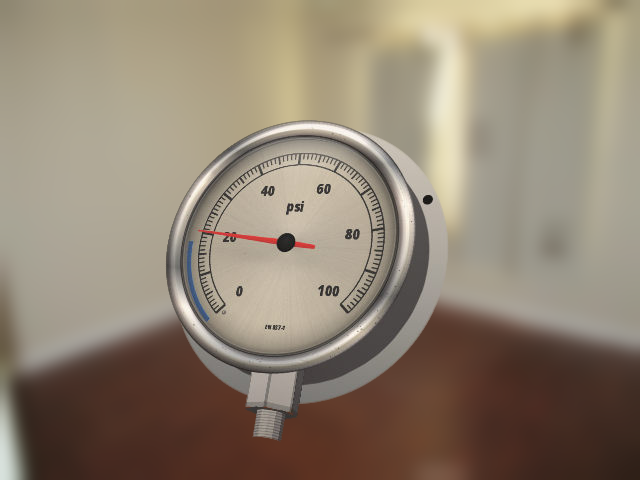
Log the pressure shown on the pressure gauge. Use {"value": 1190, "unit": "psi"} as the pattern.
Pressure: {"value": 20, "unit": "psi"}
